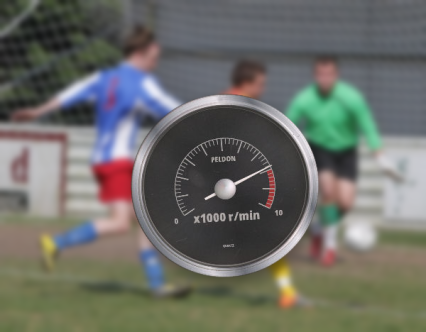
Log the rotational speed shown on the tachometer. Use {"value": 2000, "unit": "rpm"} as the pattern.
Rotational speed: {"value": 7800, "unit": "rpm"}
